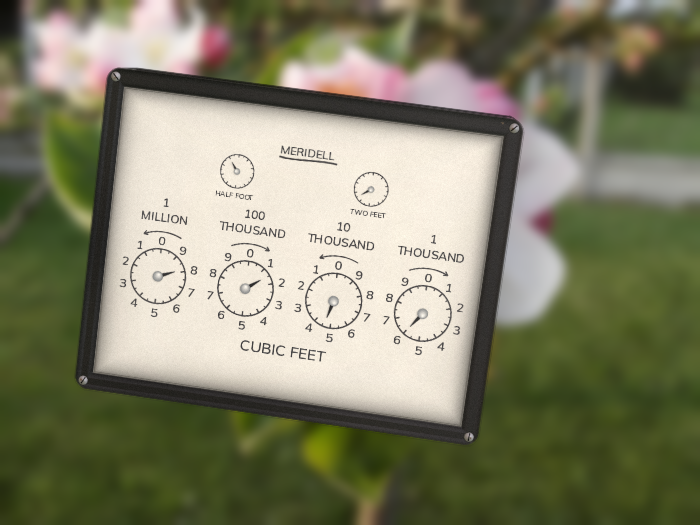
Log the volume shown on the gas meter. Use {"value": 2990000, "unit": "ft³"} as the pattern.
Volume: {"value": 814600, "unit": "ft³"}
